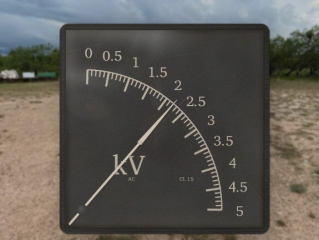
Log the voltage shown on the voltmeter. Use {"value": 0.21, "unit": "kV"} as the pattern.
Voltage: {"value": 2.2, "unit": "kV"}
